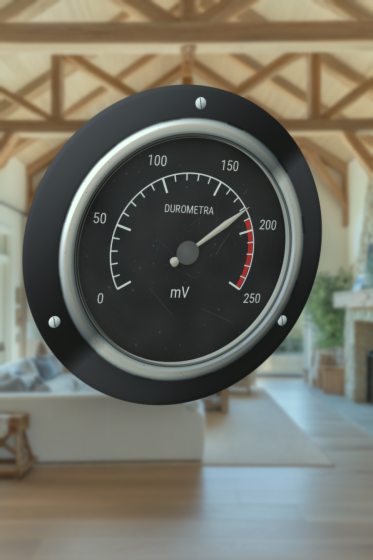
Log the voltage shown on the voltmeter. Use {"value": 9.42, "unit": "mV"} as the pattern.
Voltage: {"value": 180, "unit": "mV"}
